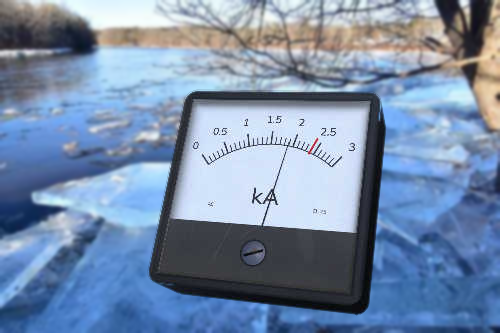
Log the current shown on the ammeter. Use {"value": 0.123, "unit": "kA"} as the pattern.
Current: {"value": 1.9, "unit": "kA"}
